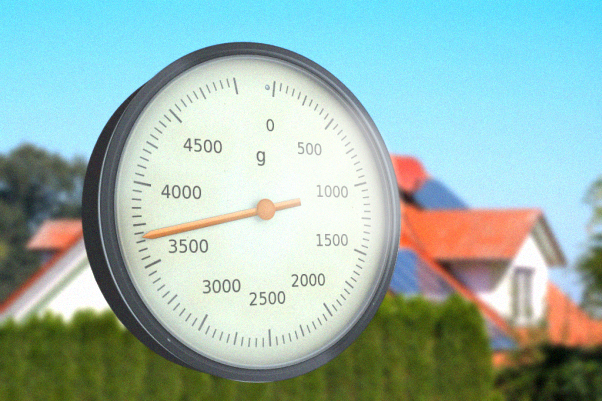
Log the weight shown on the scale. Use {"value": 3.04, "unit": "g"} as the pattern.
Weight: {"value": 3675, "unit": "g"}
